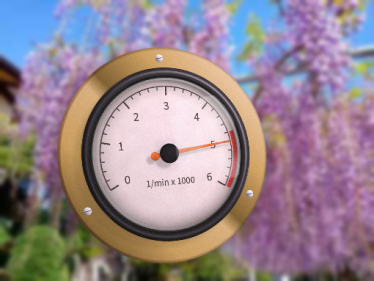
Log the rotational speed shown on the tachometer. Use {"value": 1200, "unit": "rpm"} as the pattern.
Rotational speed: {"value": 5000, "unit": "rpm"}
